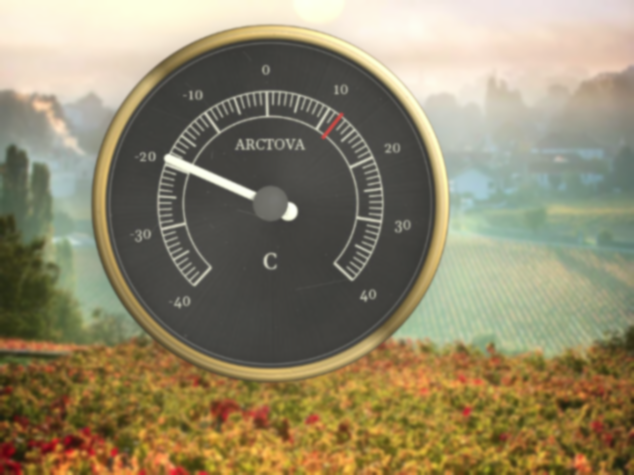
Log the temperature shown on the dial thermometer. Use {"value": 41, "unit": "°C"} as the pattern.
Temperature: {"value": -19, "unit": "°C"}
